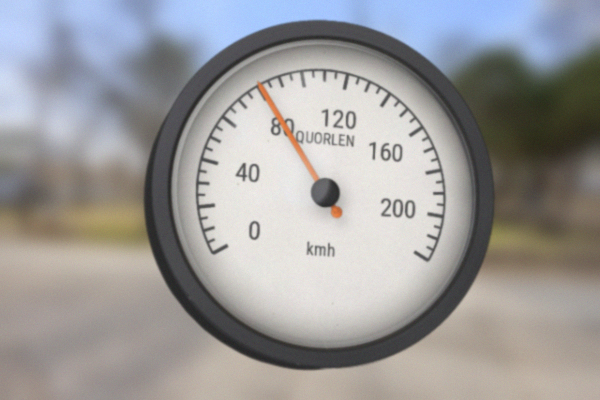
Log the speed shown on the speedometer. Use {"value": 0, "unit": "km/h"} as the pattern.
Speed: {"value": 80, "unit": "km/h"}
